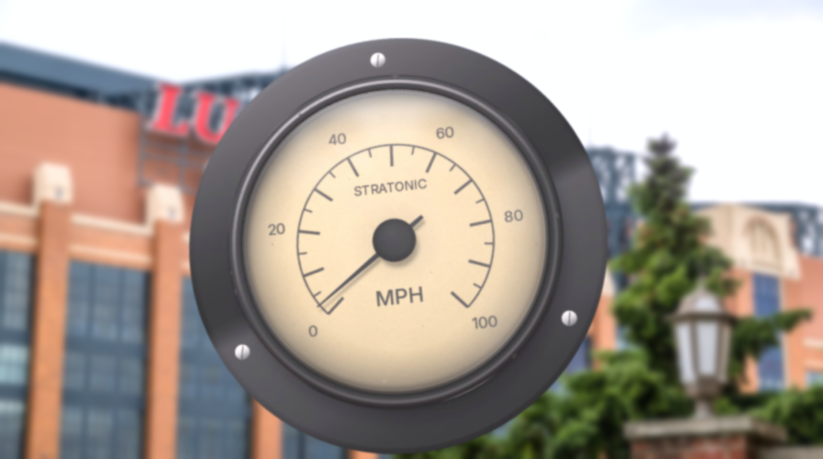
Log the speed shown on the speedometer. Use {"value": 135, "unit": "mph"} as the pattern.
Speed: {"value": 2.5, "unit": "mph"}
